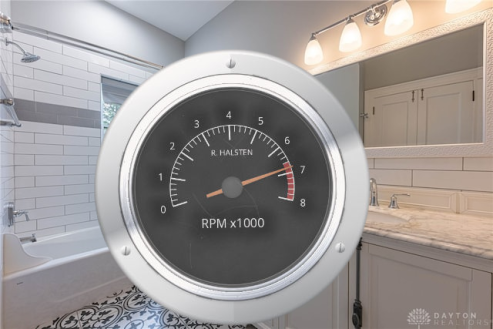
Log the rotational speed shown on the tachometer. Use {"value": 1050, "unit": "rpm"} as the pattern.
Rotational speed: {"value": 6800, "unit": "rpm"}
